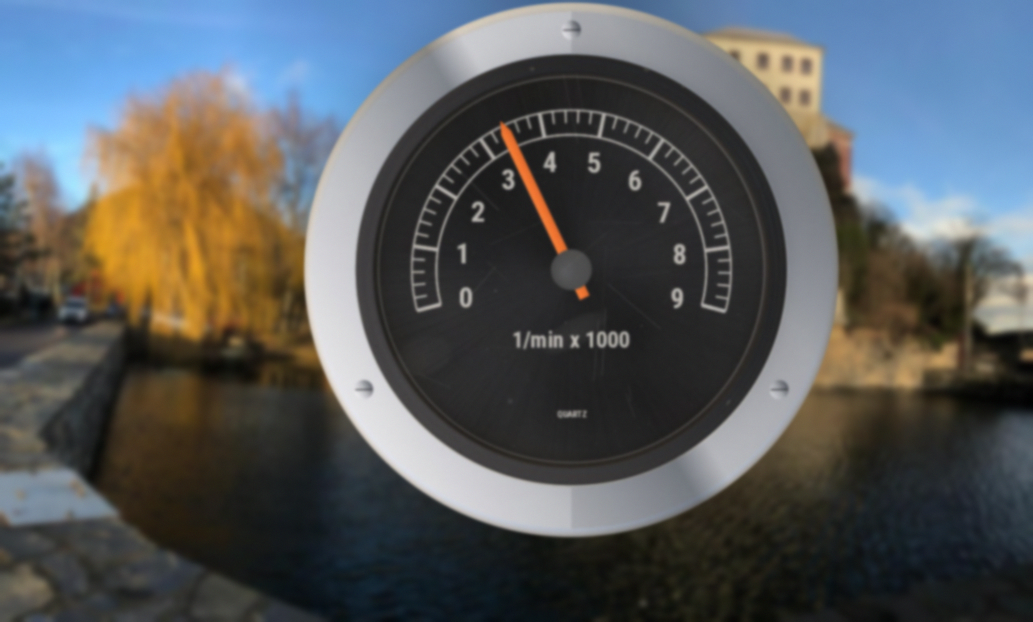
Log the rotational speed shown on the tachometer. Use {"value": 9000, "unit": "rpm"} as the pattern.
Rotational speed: {"value": 3400, "unit": "rpm"}
